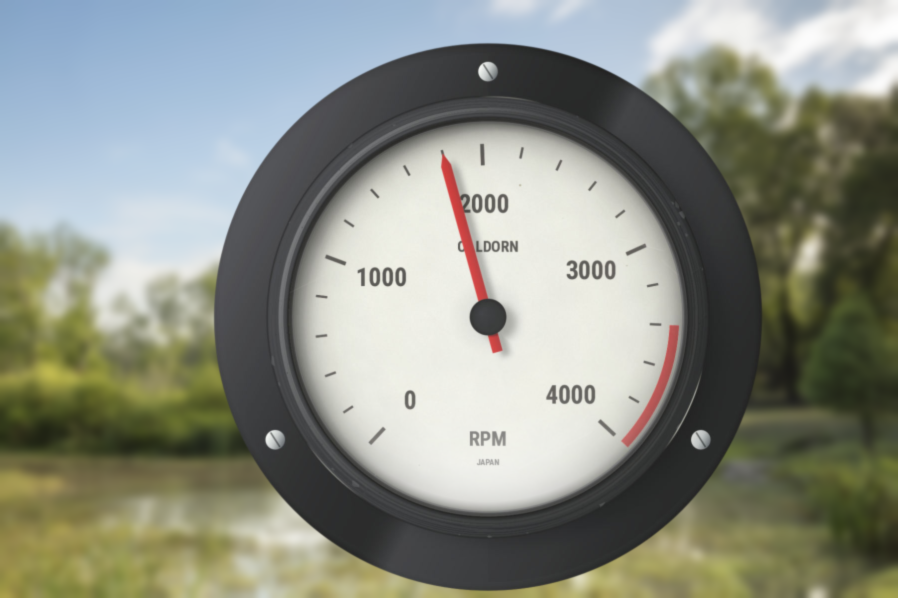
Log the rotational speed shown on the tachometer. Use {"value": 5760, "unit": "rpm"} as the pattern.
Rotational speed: {"value": 1800, "unit": "rpm"}
